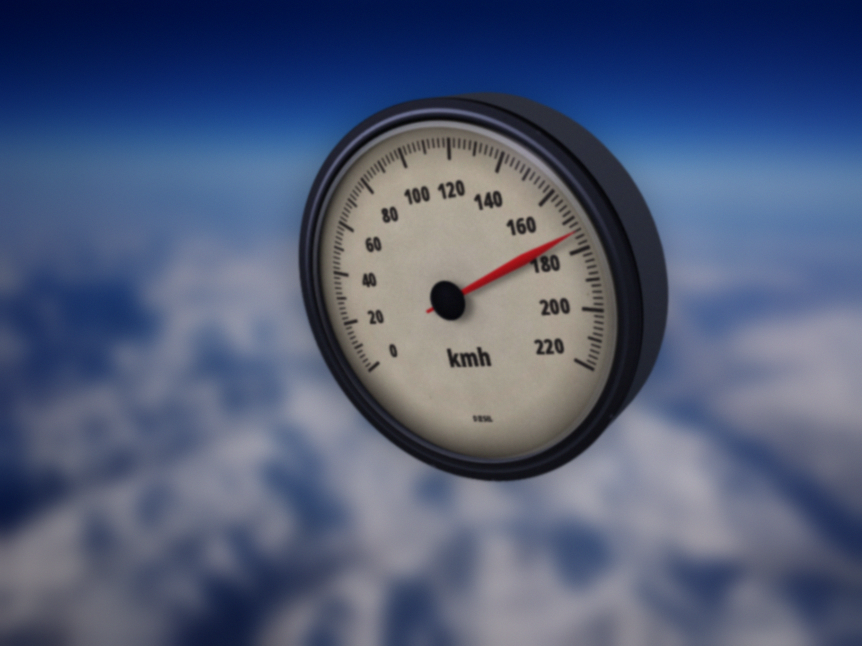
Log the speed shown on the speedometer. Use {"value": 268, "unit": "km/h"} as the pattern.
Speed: {"value": 174, "unit": "km/h"}
